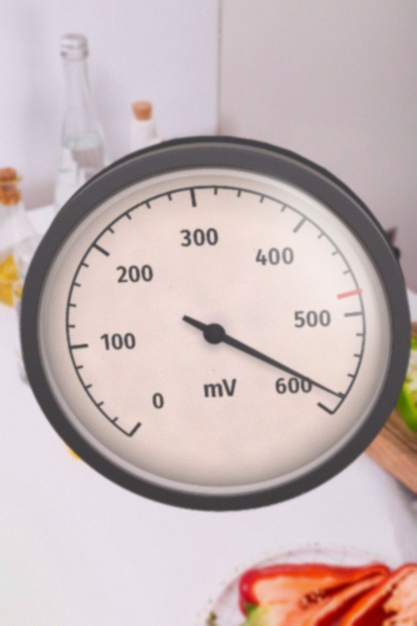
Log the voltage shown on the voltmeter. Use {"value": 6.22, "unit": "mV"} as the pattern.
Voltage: {"value": 580, "unit": "mV"}
